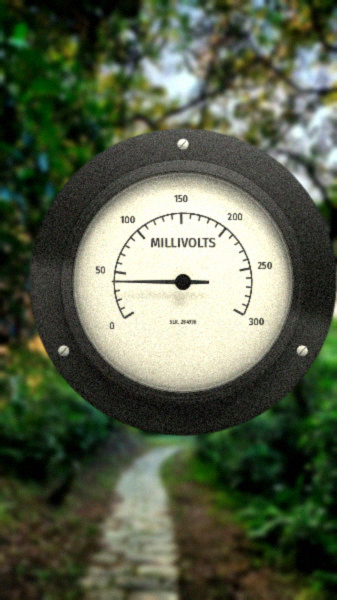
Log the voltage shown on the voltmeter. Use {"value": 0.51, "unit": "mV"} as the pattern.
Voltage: {"value": 40, "unit": "mV"}
